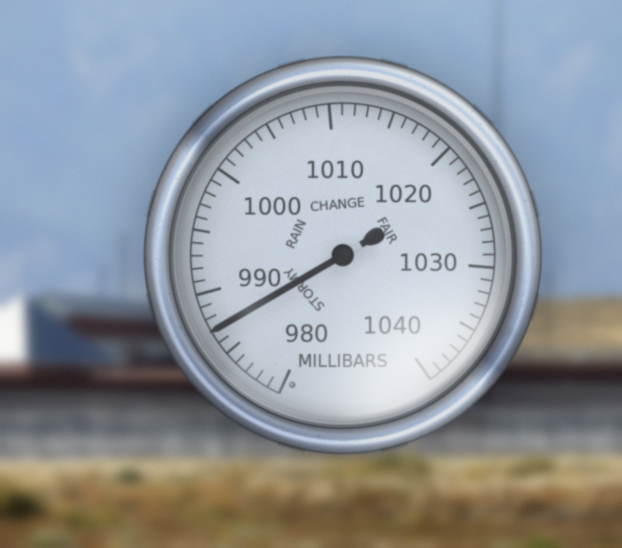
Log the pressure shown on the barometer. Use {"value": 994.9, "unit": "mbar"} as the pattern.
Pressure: {"value": 987, "unit": "mbar"}
